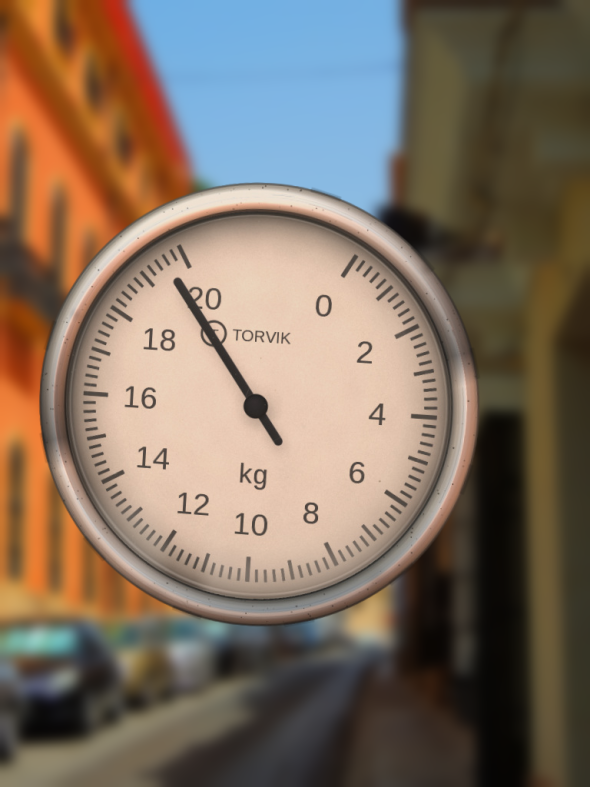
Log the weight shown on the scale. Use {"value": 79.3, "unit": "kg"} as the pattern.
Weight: {"value": 19.6, "unit": "kg"}
